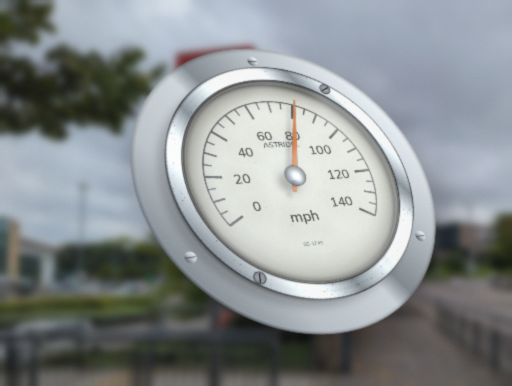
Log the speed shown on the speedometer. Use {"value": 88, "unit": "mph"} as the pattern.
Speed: {"value": 80, "unit": "mph"}
